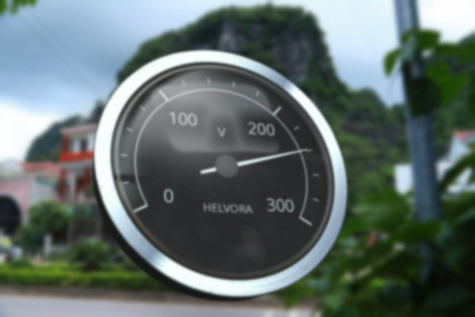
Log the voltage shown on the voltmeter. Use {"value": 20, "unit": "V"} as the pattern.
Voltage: {"value": 240, "unit": "V"}
